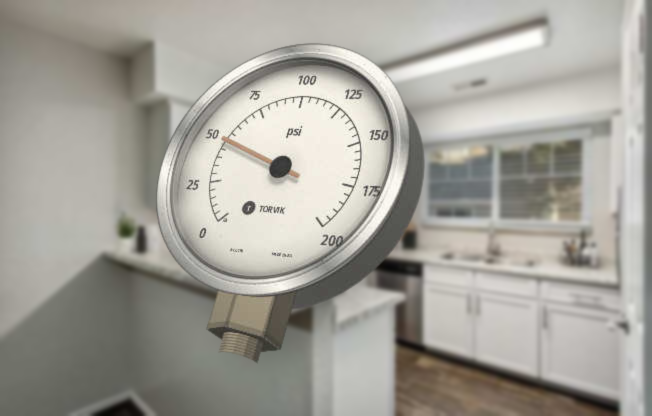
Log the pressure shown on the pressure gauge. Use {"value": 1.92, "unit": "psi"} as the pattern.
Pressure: {"value": 50, "unit": "psi"}
